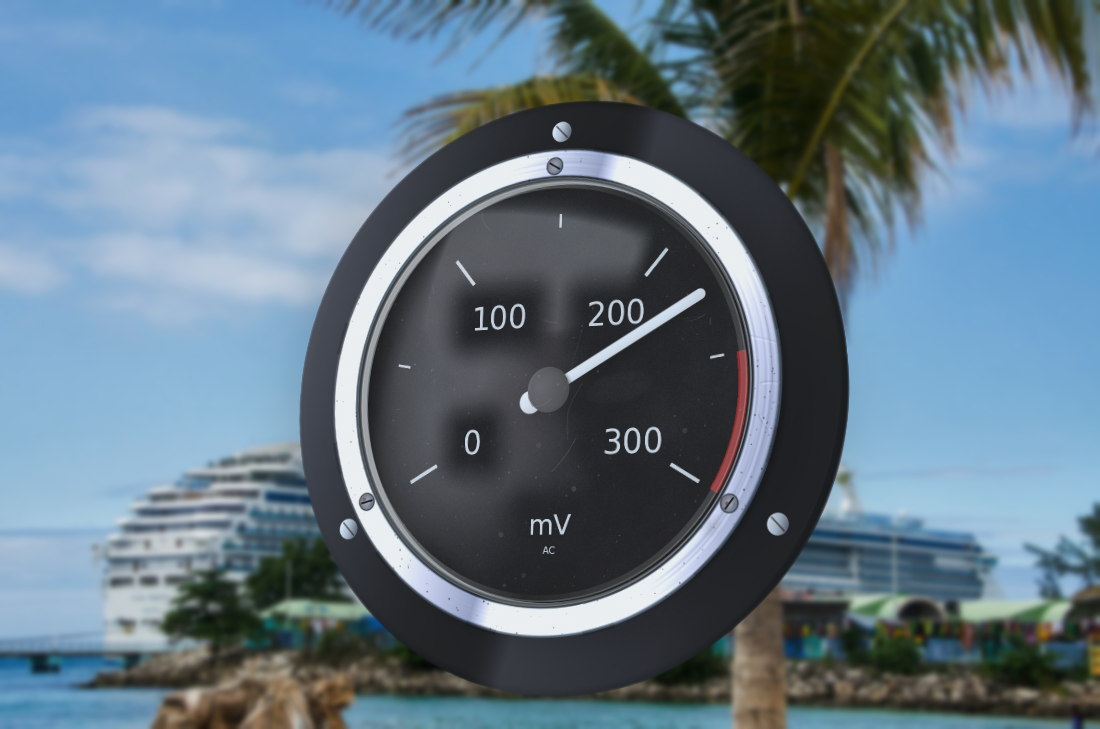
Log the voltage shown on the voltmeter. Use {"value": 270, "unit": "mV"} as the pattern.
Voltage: {"value": 225, "unit": "mV"}
